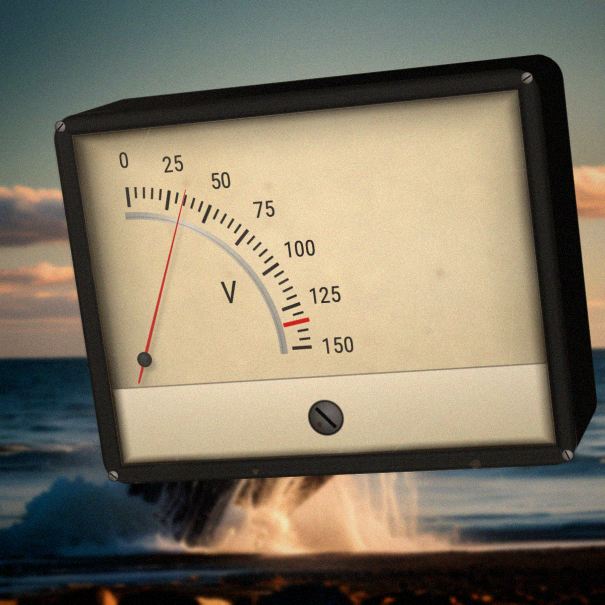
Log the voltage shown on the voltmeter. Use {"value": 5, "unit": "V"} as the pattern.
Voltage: {"value": 35, "unit": "V"}
